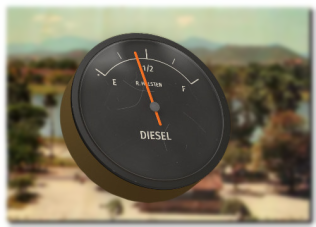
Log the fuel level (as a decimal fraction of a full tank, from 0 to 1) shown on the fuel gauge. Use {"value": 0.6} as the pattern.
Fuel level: {"value": 0.375}
